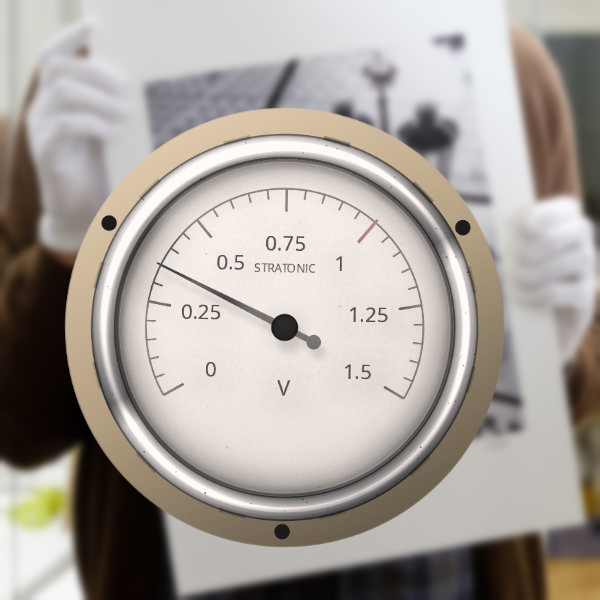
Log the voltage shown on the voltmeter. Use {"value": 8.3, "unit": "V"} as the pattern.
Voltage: {"value": 0.35, "unit": "V"}
